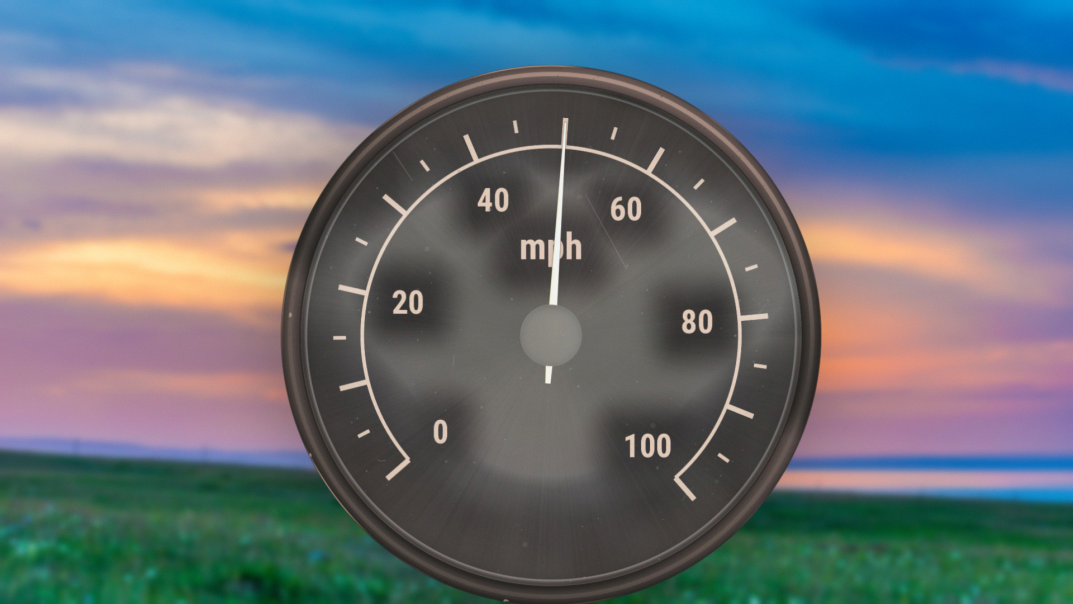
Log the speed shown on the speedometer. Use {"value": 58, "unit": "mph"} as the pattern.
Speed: {"value": 50, "unit": "mph"}
